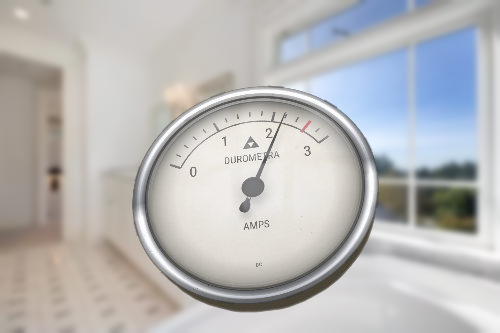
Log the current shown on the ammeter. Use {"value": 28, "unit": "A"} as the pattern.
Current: {"value": 2.2, "unit": "A"}
